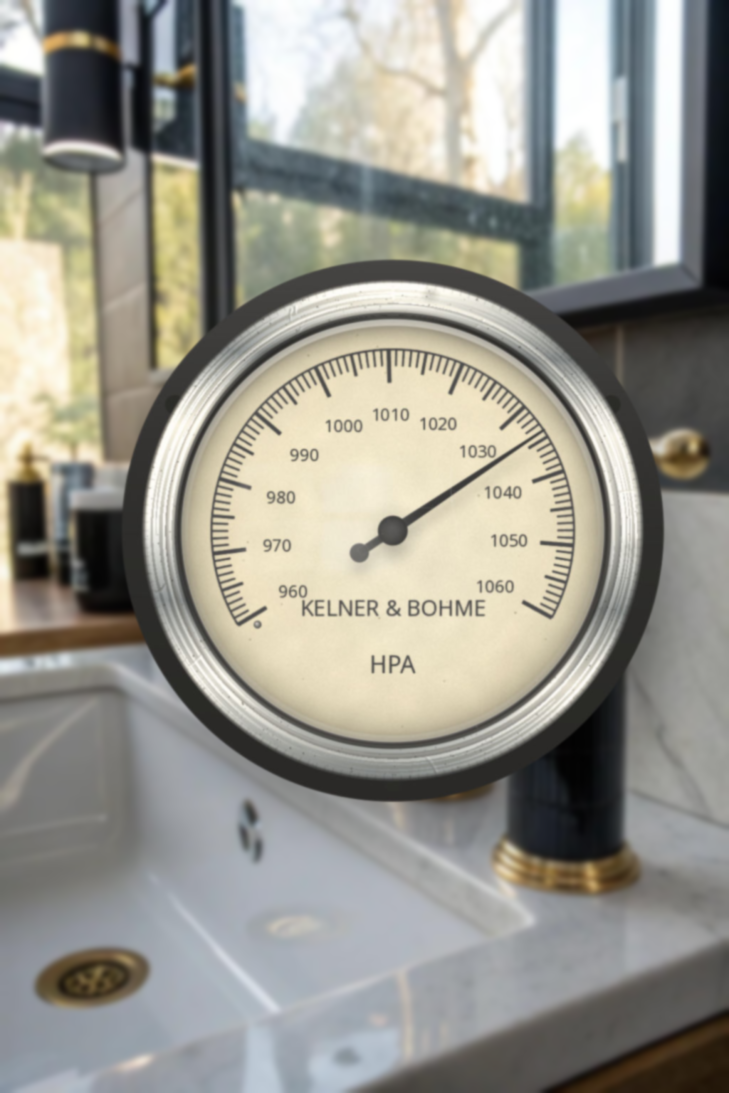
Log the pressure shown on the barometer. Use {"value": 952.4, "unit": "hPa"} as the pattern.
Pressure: {"value": 1034, "unit": "hPa"}
